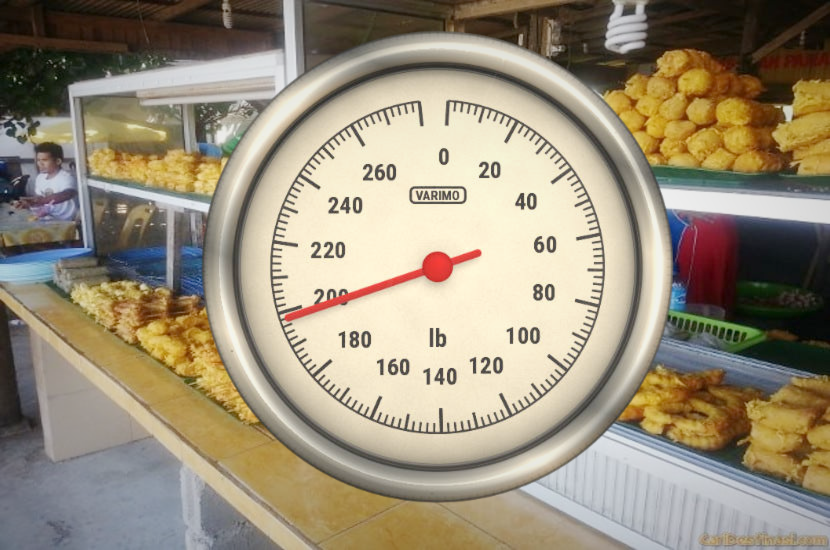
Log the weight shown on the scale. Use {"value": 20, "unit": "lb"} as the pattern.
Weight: {"value": 198, "unit": "lb"}
